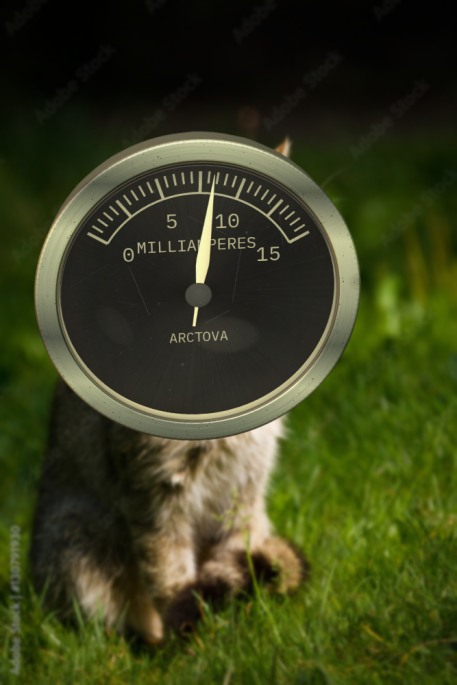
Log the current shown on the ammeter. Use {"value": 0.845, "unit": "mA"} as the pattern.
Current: {"value": 8.25, "unit": "mA"}
